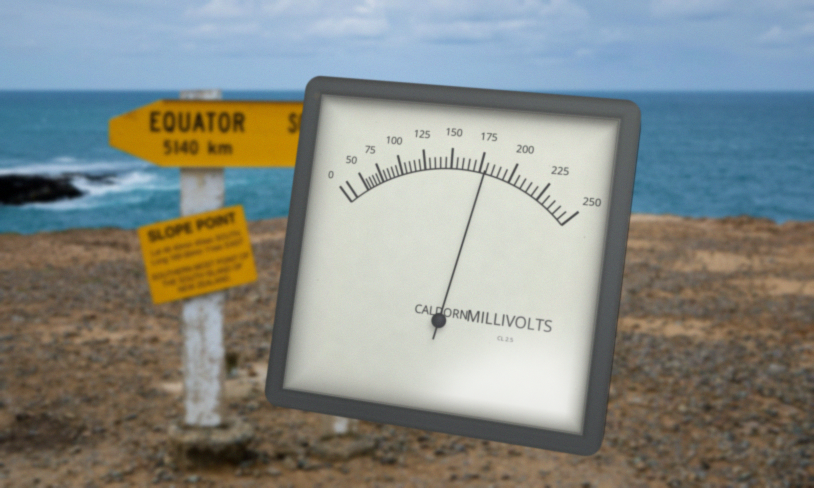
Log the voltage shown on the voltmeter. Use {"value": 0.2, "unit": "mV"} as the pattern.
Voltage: {"value": 180, "unit": "mV"}
